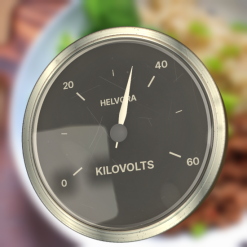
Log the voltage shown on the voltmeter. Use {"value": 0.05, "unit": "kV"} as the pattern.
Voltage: {"value": 35, "unit": "kV"}
